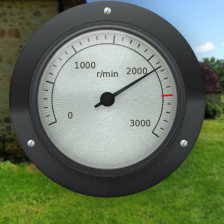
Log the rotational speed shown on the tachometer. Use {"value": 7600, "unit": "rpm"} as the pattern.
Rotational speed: {"value": 2150, "unit": "rpm"}
